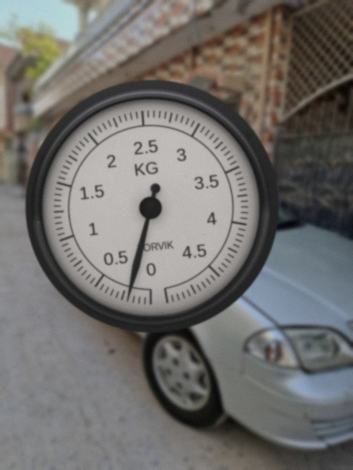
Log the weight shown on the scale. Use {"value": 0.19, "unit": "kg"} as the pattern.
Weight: {"value": 0.2, "unit": "kg"}
